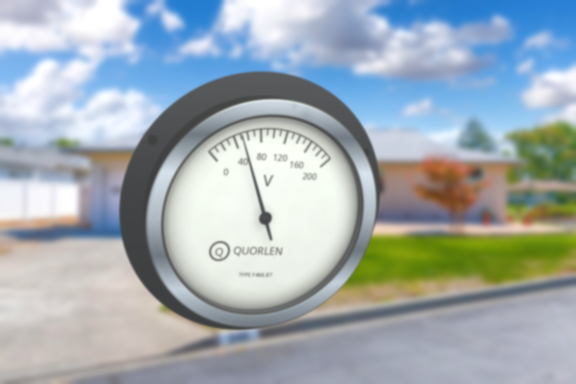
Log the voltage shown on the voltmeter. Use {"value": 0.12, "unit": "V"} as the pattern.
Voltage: {"value": 50, "unit": "V"}
